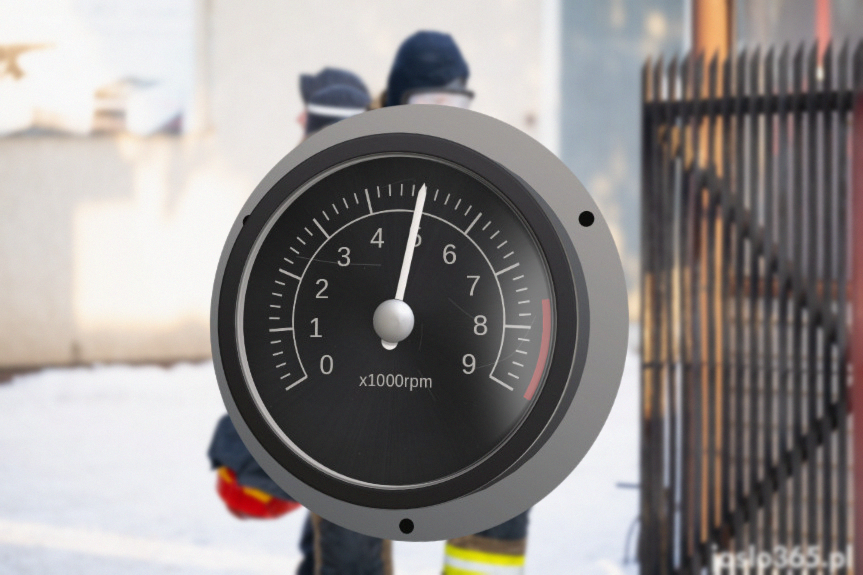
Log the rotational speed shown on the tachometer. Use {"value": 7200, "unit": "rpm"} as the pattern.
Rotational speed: {"value": 5000, "unit": "rpm"}
